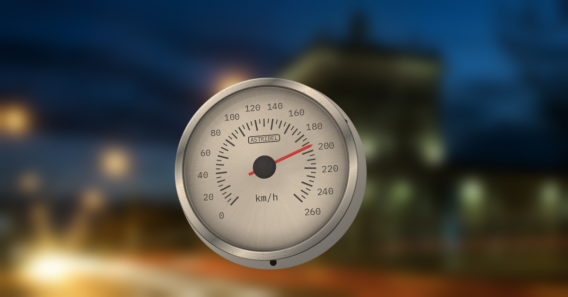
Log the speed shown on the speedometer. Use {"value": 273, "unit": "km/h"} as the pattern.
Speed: {"value": 195, "unit": "km/h"}
